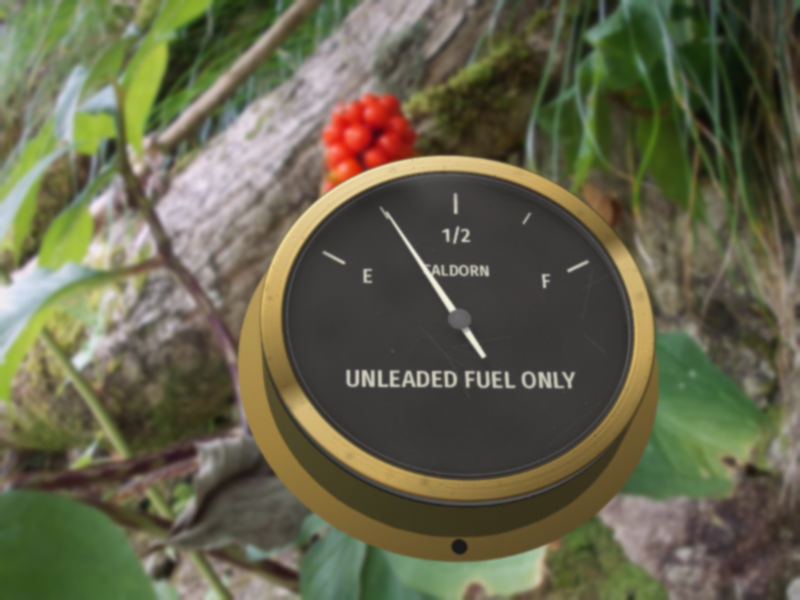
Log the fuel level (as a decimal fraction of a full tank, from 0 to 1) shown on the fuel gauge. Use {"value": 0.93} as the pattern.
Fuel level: {"value": 0.25}
